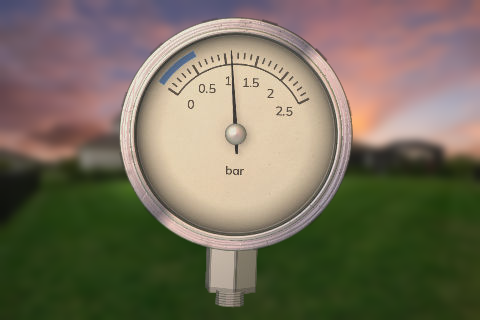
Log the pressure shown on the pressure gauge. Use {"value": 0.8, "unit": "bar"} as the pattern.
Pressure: {"value": 1.1, "unit": "bar"}
